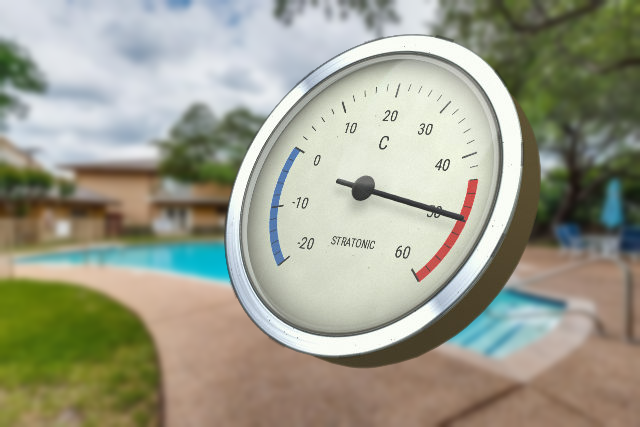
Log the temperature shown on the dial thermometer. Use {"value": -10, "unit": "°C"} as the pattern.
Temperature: {"value": 50, "unit": "°C"}
